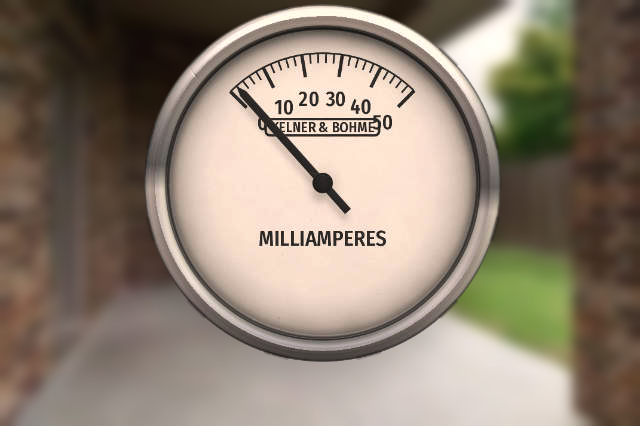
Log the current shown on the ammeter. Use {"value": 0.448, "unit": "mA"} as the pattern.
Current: {"value": 2, "unit": "mA"}
